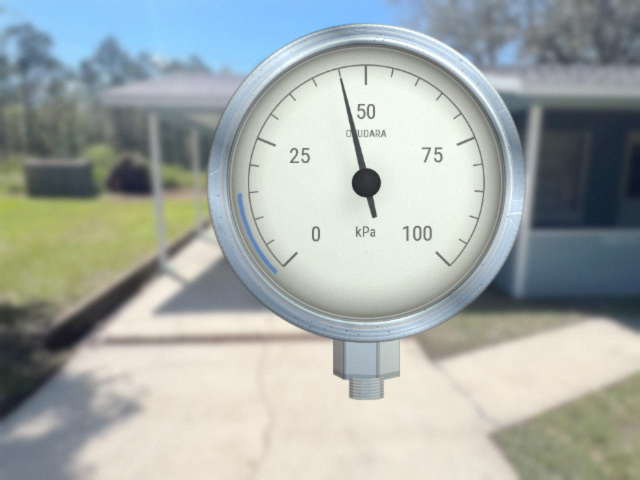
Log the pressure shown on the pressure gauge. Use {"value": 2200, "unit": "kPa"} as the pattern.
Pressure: {"value": 45, "unit": "kPa"}
